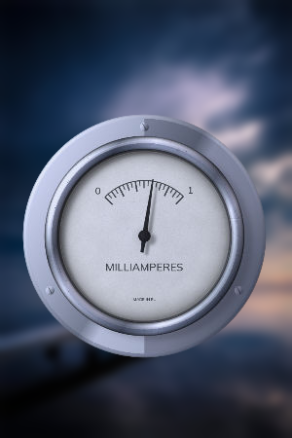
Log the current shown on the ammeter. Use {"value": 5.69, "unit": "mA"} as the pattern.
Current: {"value": 0.6, "unit": "mA"}
